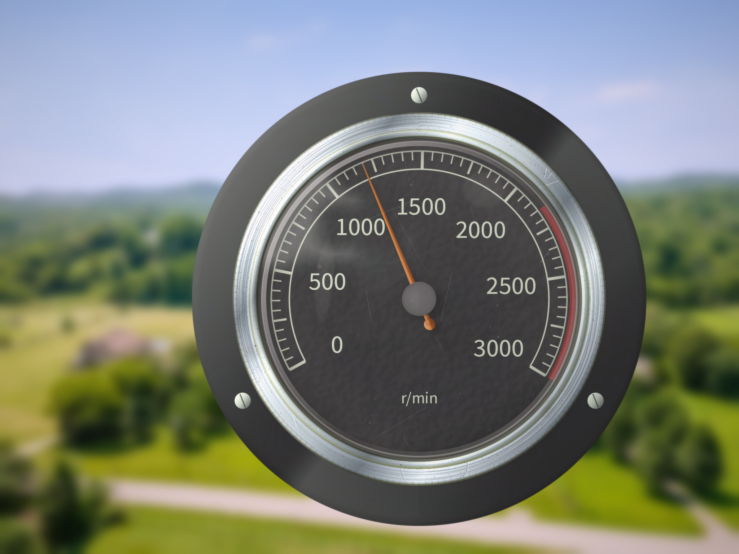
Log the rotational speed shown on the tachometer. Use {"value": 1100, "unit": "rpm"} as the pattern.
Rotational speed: {"value": 1200, "unit": "rpm"}
